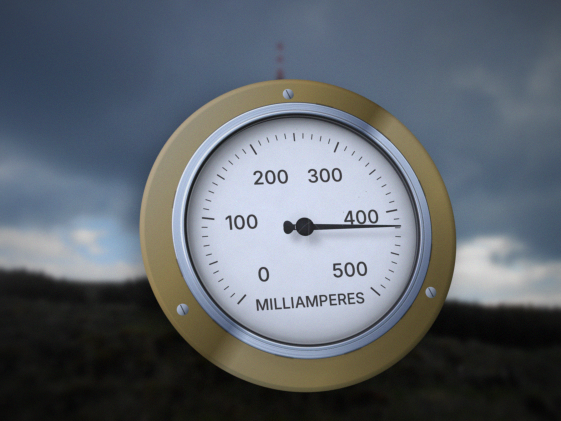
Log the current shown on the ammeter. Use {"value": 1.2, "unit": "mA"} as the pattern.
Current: {"value": 420, "unit": "mA"}
